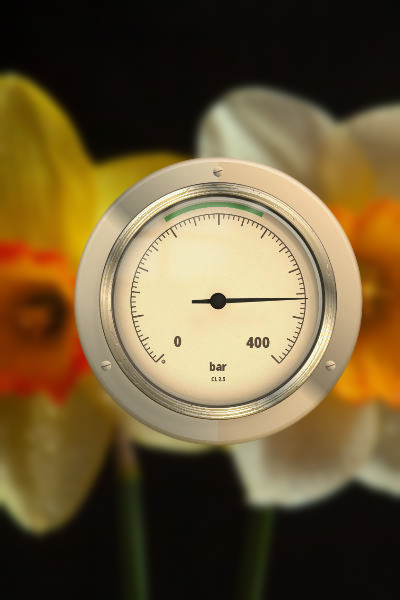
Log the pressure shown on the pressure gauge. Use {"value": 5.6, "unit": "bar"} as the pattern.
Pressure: {"value": 330, "unit": "bar"}
